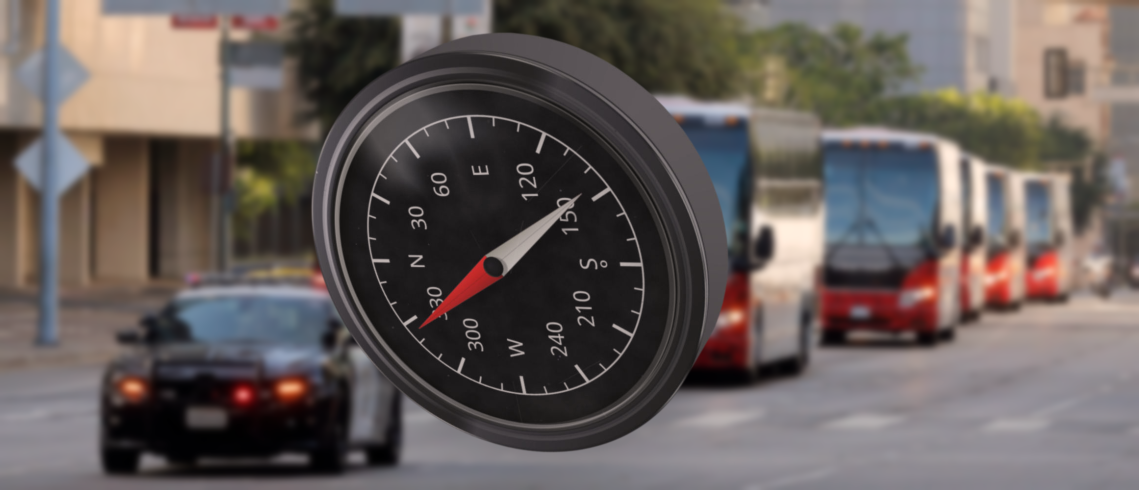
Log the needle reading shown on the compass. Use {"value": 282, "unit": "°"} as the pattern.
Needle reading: {"value": 325, "unit": "°"}
